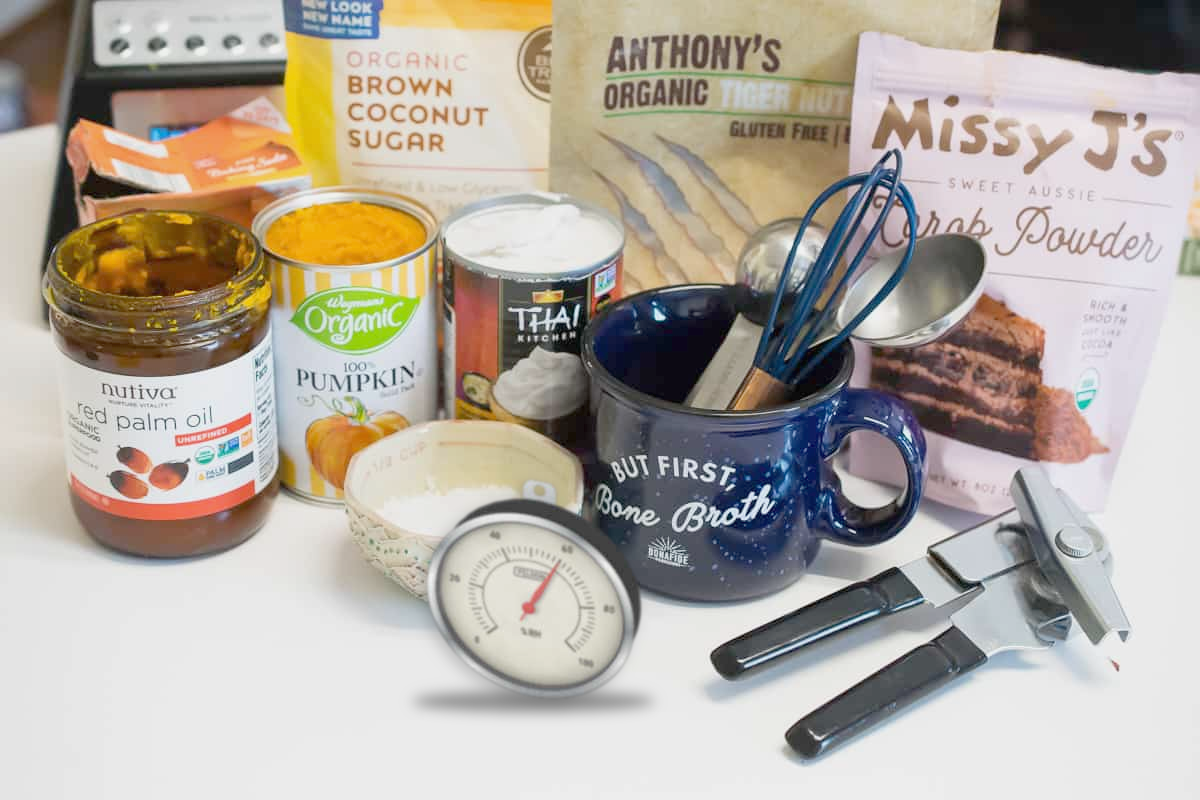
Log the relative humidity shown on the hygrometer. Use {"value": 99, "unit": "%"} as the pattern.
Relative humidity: {"value": 60, "unit": "%"}
